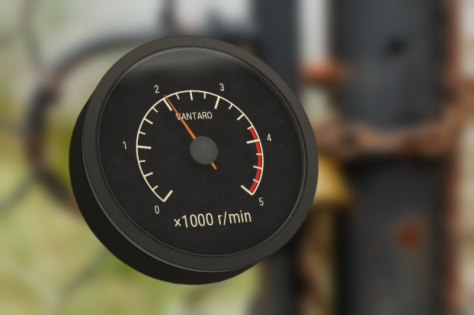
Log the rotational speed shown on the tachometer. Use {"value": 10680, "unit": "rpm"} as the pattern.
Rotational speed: {"value": 2000, "unit": "rpm"}
